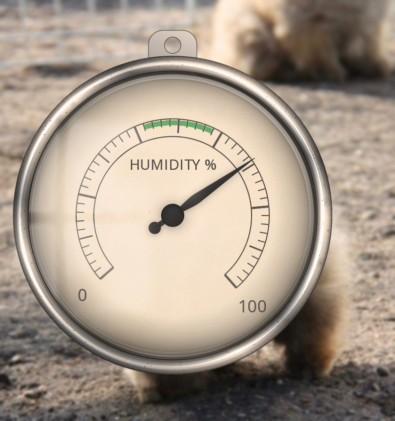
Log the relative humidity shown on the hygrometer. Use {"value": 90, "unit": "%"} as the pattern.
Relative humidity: {"value": 69, "unit": "%"}
